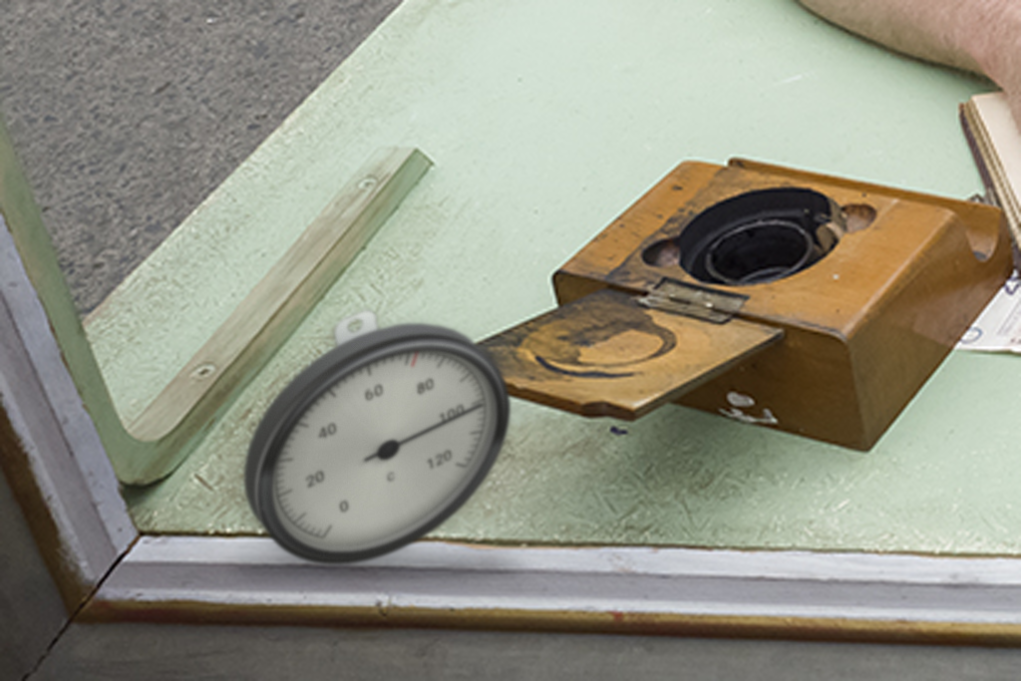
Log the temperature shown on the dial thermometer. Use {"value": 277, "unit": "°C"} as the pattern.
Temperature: {"value": 100, "unit": "°C"}
